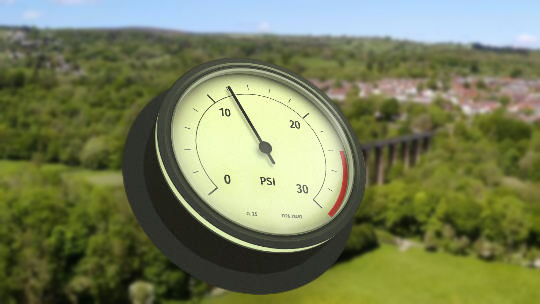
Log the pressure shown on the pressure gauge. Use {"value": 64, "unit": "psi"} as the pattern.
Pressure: {"value": 12, "unit": "psi"}
